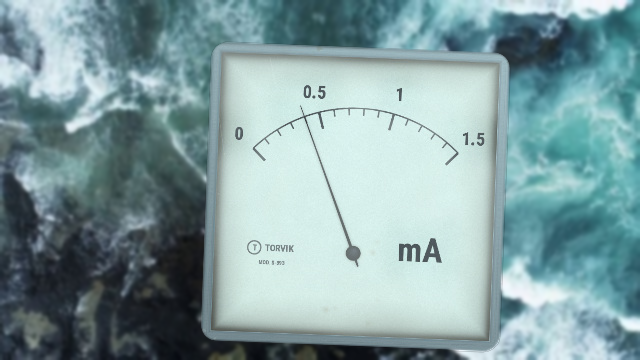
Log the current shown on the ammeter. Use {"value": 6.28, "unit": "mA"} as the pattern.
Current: {"value": 0.4, "unit": "mA"}
